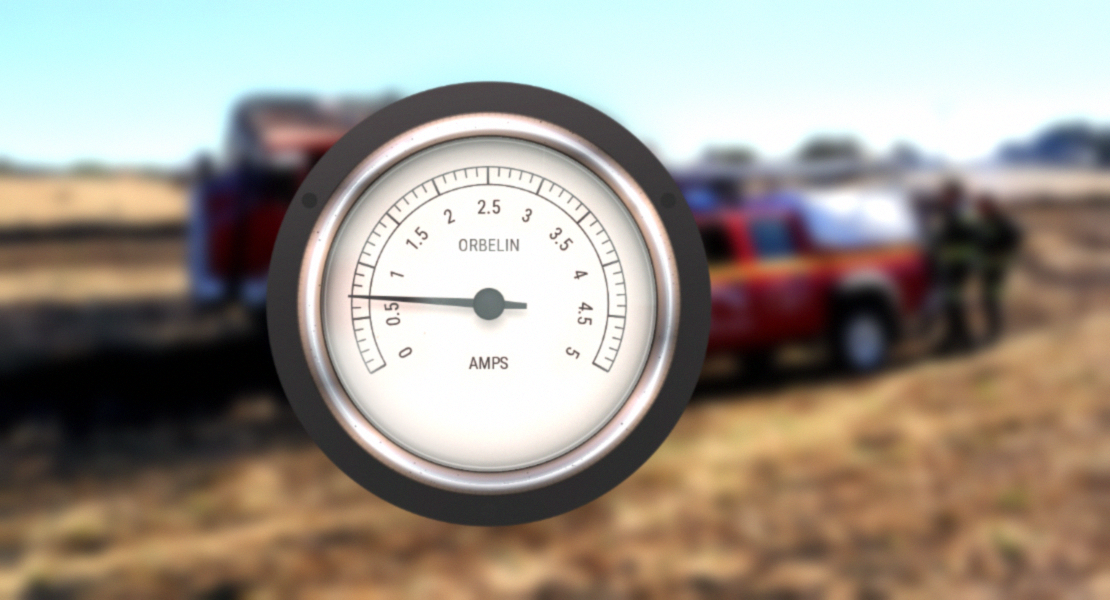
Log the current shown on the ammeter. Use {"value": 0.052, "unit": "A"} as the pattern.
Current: {"value": 0.7, "unit": "A"}
